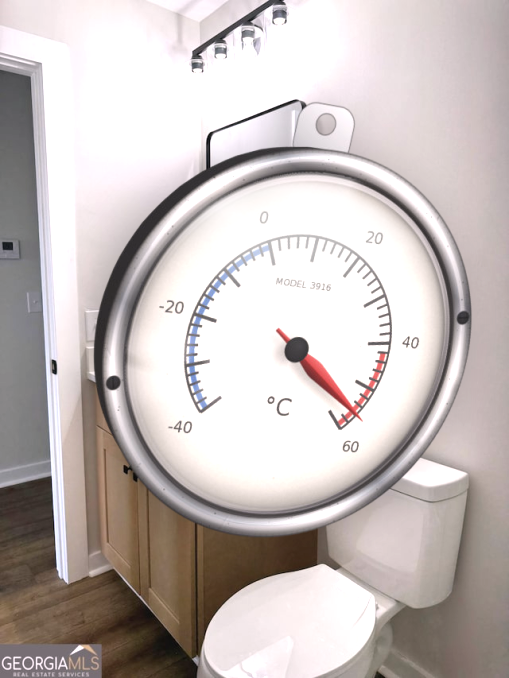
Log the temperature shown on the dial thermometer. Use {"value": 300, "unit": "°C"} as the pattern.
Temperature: {"value": 56, "unit": "°C"}
